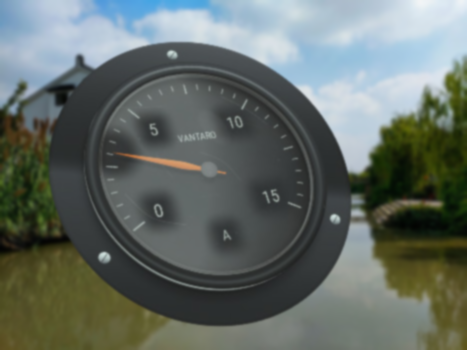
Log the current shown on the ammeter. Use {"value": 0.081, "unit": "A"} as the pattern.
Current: {"value": 3, "unit": "A"}
